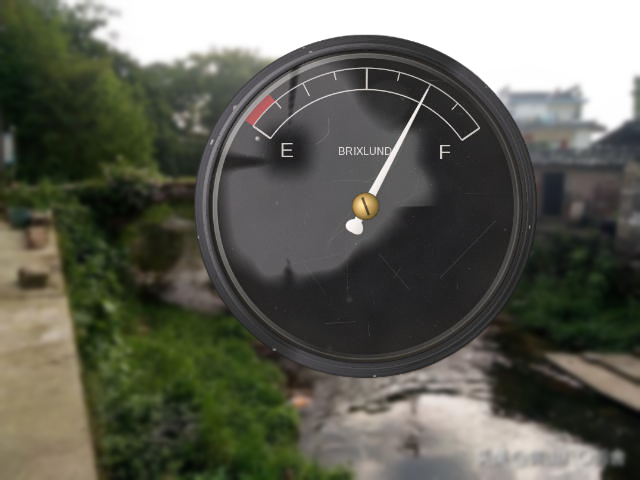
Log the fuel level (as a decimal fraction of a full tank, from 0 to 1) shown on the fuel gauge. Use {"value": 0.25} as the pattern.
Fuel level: {"value": 0.75}
